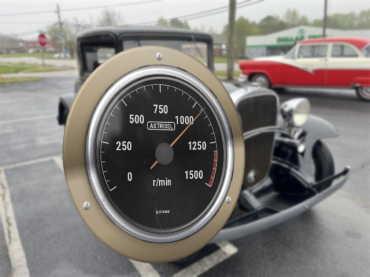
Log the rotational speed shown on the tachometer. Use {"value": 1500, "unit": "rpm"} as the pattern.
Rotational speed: {"value": 1050, "unit": "rpm"}
